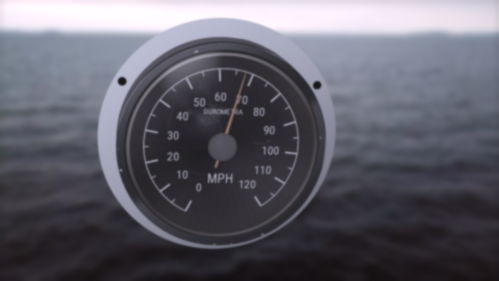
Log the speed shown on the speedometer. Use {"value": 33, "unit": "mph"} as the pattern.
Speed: {"value": 67.5, "unit": "mph"}
